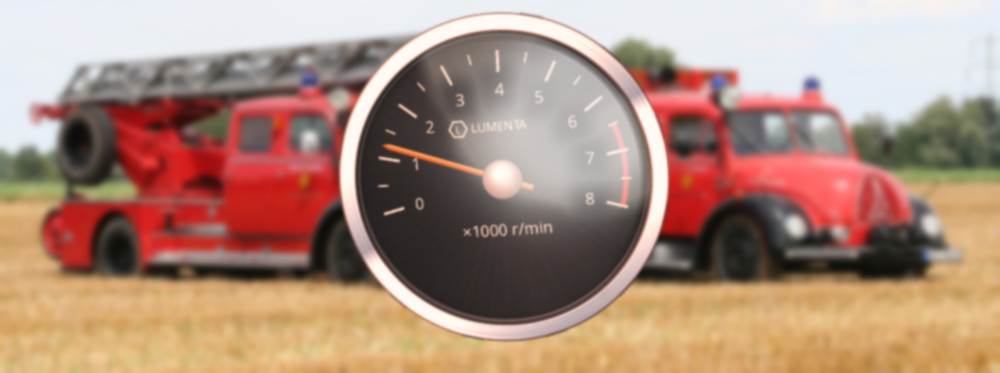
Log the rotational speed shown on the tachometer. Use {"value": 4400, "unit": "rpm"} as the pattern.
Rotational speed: {"value": 1250, "unit": "rpm"}
